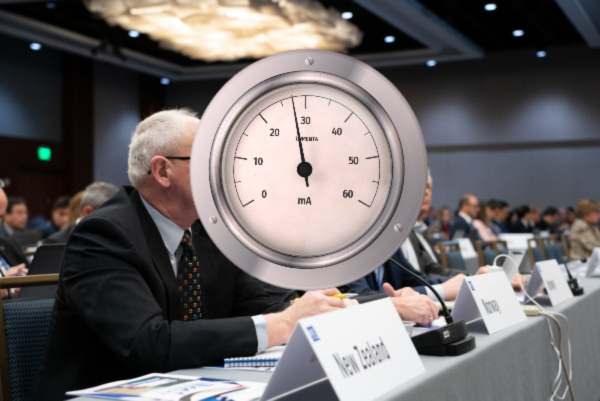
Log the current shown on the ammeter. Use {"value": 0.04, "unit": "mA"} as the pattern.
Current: {"value": 27.5, "unit": "mA"}
